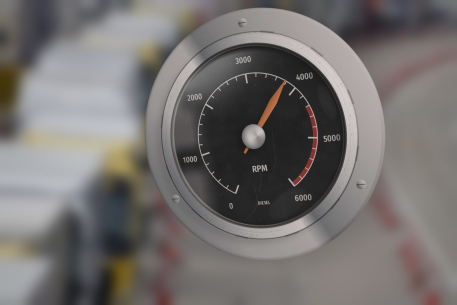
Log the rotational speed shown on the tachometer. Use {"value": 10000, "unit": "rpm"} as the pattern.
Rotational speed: {"value": 3800, "unit": "rpm"}
